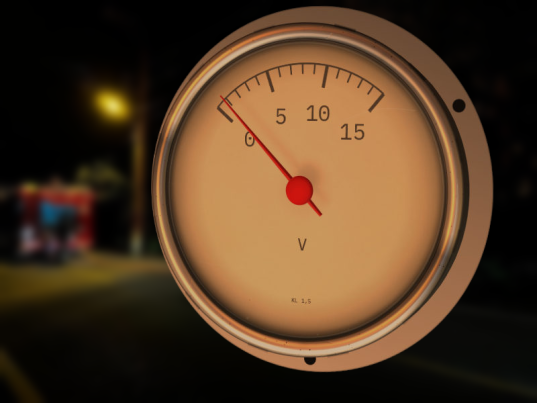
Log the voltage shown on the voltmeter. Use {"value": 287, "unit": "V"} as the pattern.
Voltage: {"value": 1, "unit": "V"}
